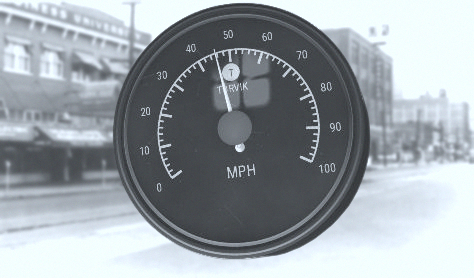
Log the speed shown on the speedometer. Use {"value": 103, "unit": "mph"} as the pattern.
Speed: {"value": 46, "unit": "mph"}
